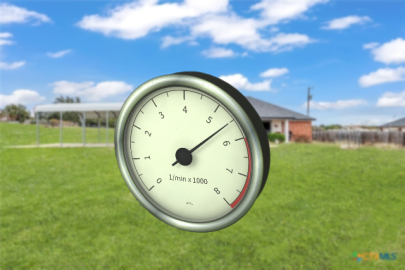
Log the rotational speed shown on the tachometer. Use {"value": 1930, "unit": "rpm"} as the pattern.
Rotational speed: {"value": 5500, "unit": "rpm"}
